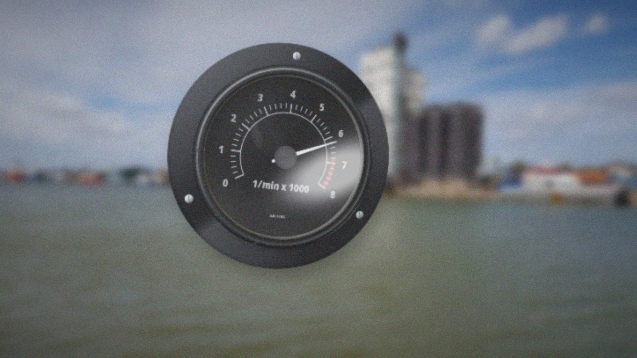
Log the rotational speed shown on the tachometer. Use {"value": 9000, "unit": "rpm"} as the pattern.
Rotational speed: {"value": 6200, "unit": "rpm"}
